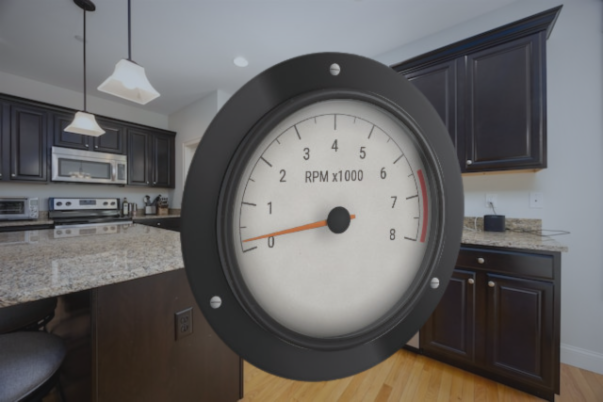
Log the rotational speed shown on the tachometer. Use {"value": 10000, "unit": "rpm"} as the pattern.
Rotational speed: {"value": 250, "unit": "rpm"}
